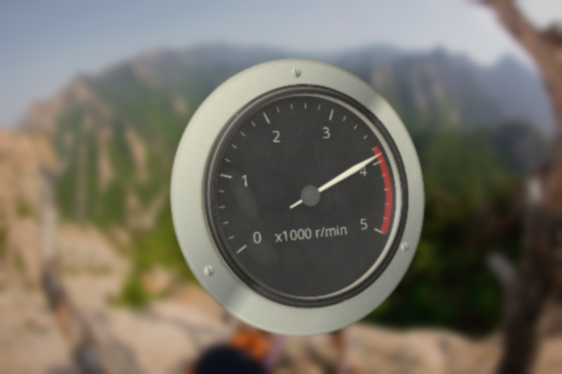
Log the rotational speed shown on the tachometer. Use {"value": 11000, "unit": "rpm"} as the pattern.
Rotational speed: {"value": 3900, "unit": "rpm"}
